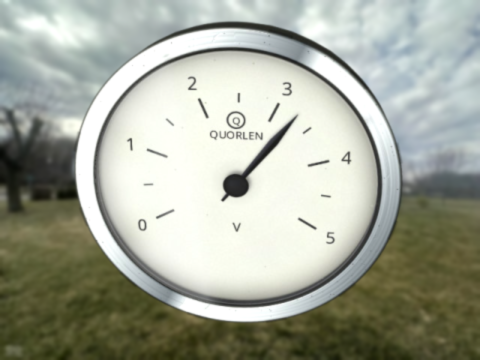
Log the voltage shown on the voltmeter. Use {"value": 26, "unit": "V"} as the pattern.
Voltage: {"value": 3.25, "unit": "V"}
